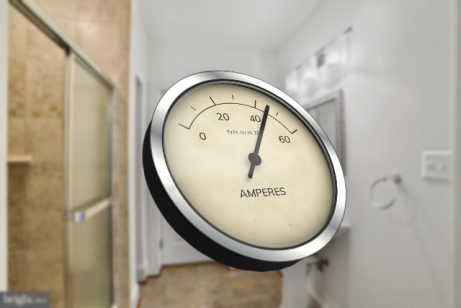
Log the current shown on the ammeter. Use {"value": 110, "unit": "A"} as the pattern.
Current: {"value": 45, "unit": "A"}
